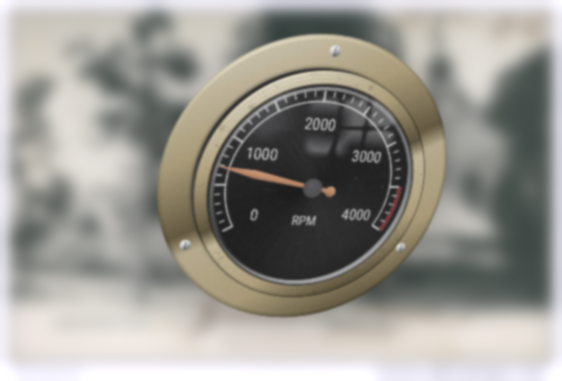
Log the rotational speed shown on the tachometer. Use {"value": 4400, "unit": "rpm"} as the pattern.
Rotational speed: {"value": 700, "unit": "rpm"}
